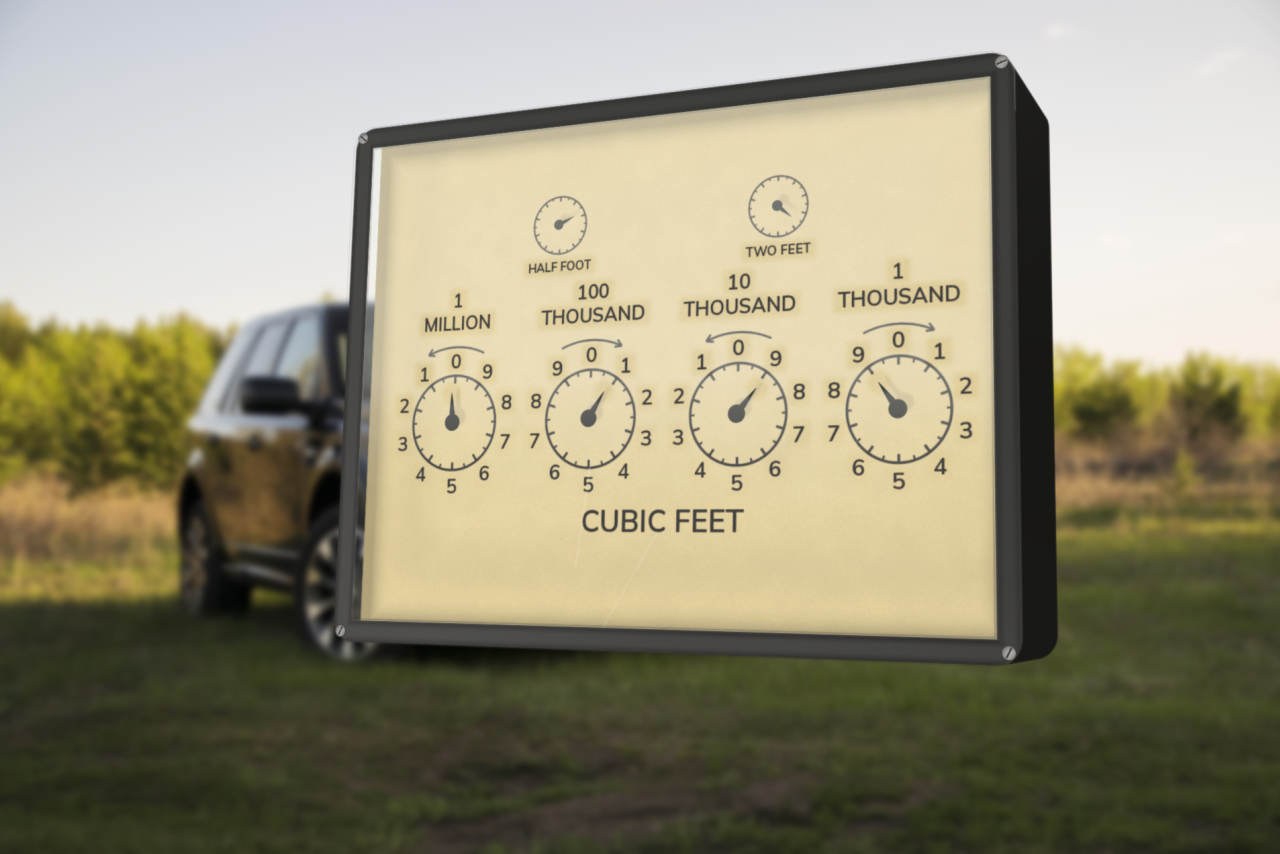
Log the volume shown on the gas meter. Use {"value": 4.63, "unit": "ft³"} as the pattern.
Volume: {"value": 8900, "unit": "ft³"}
